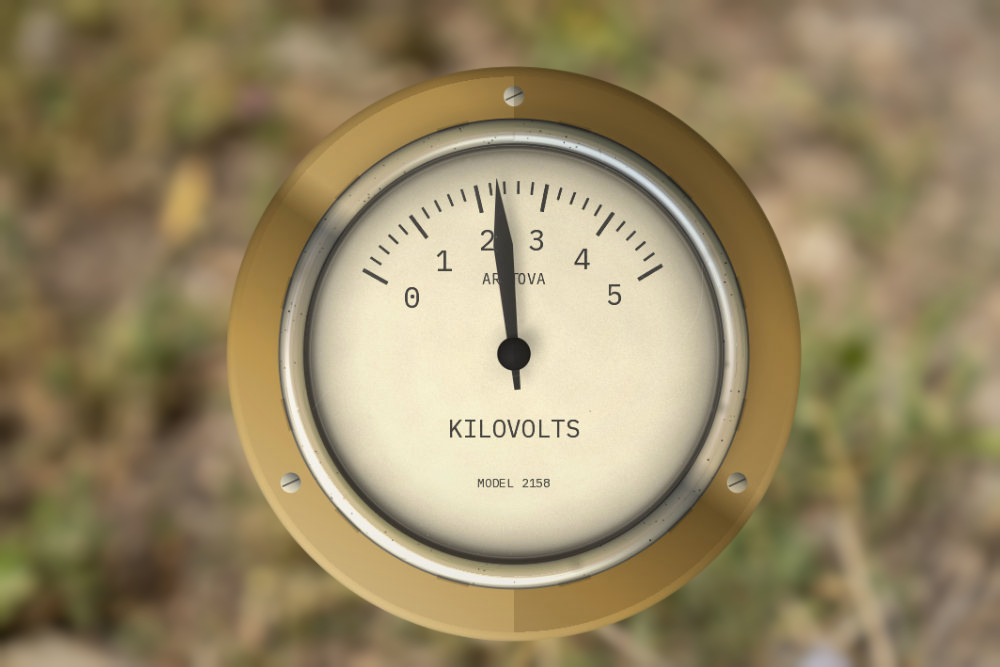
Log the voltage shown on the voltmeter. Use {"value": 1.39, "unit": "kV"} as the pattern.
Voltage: {"value": 2.3, "unit": "kV"}
